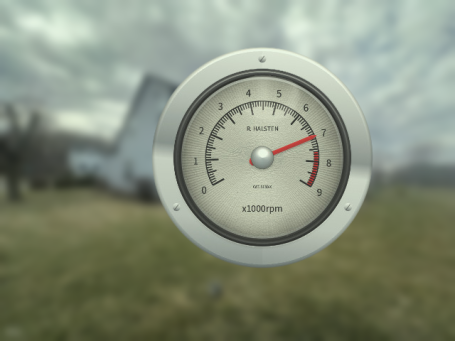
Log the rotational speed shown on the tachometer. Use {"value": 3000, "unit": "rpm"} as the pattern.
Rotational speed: {"value": 7000, "unit": "rpm"}
